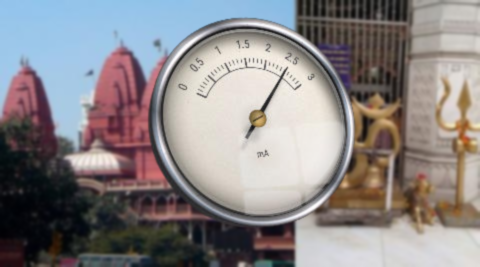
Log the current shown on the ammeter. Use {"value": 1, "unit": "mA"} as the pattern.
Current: {"value": 2.5, "unit": "mA"}
